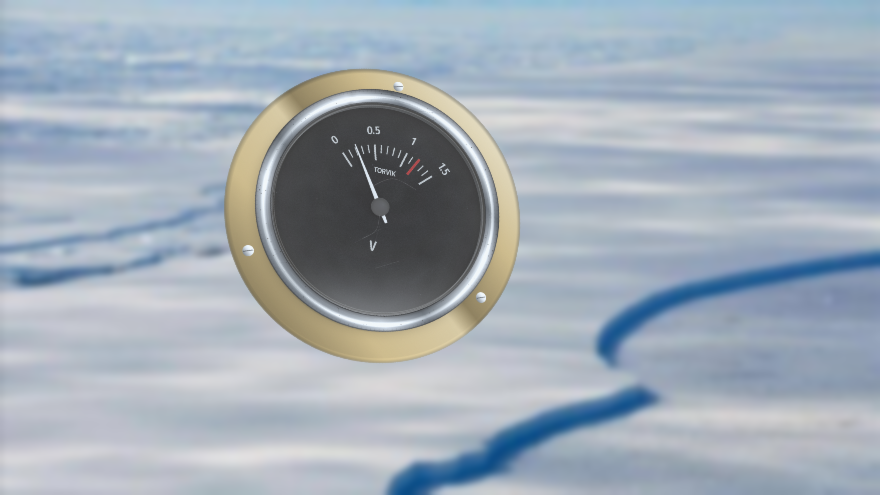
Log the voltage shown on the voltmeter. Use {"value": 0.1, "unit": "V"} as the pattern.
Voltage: {"value": 0.2, "unit": "V"}
